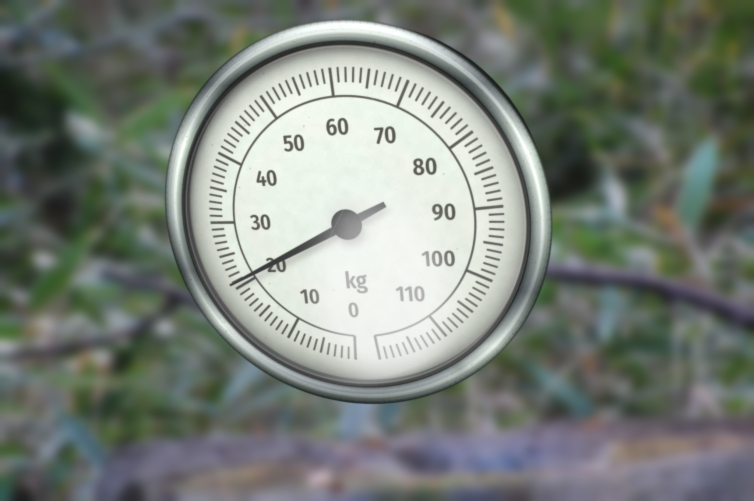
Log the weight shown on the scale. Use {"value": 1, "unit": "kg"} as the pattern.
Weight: {"value": 21, "unit": "kg"}
